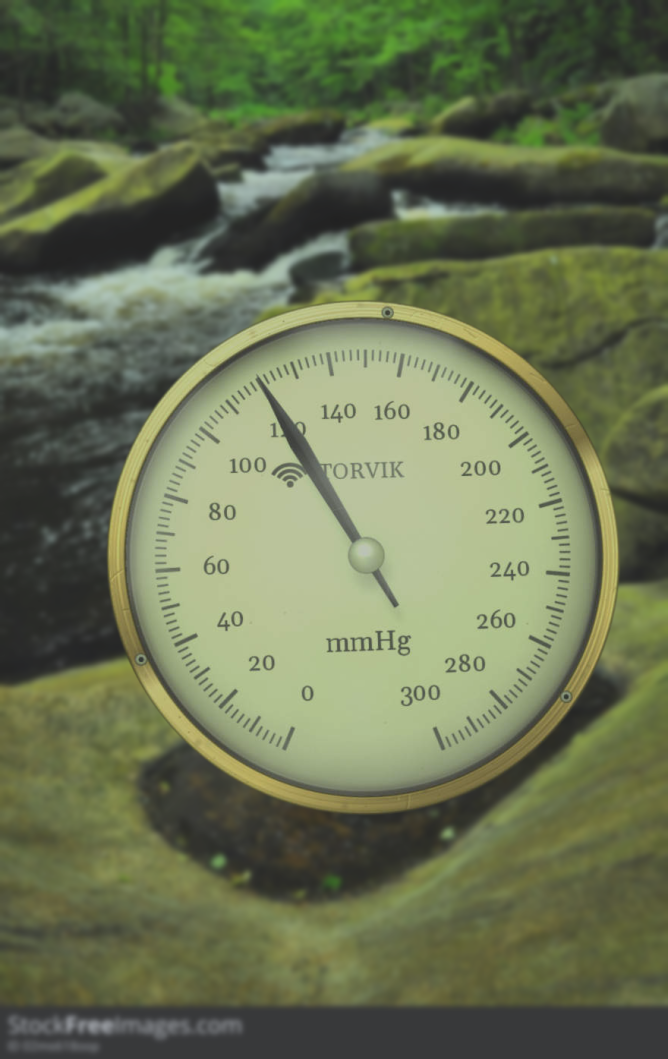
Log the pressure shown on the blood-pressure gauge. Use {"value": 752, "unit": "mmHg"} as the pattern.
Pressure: {"value": 120, "unit": "mmHg"}
